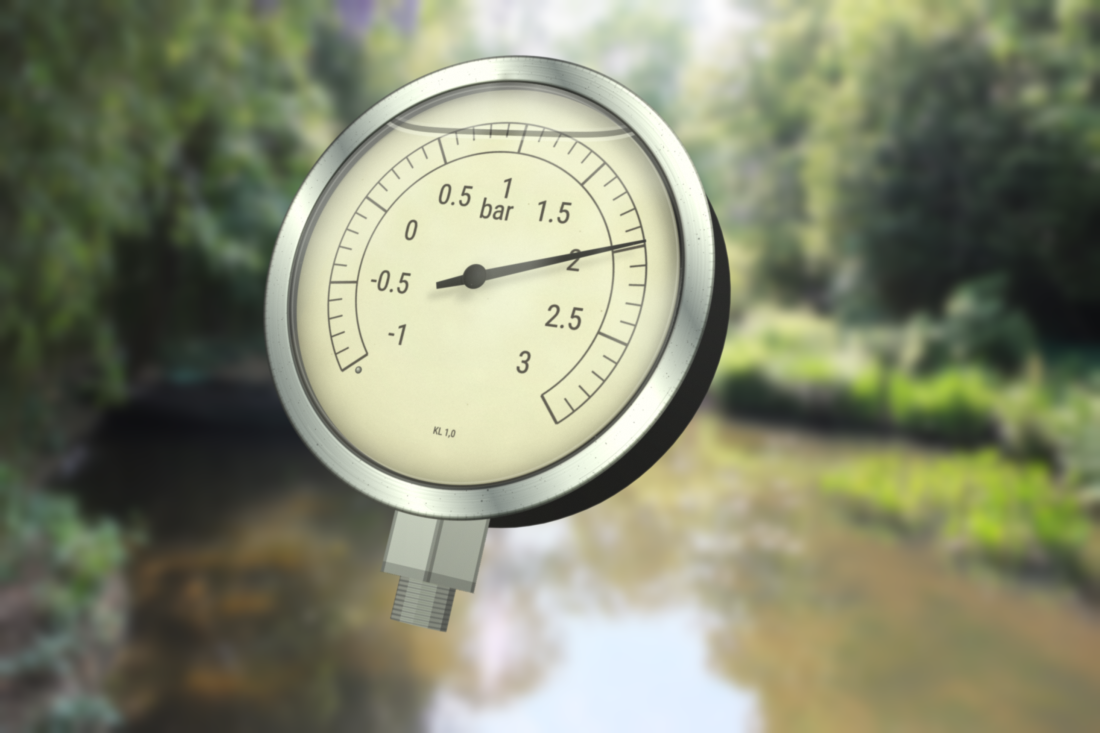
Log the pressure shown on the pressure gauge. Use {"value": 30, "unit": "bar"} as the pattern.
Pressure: {"value": 2, "unit": "bar"}
